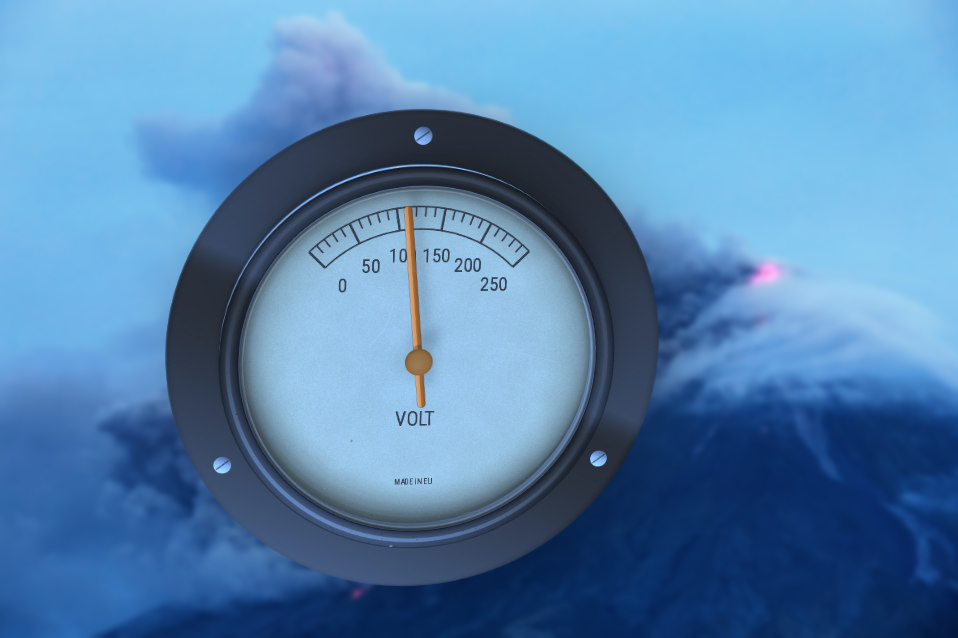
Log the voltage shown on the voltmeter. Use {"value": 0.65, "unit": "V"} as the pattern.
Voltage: {"value": 110, "unit": "V"}
